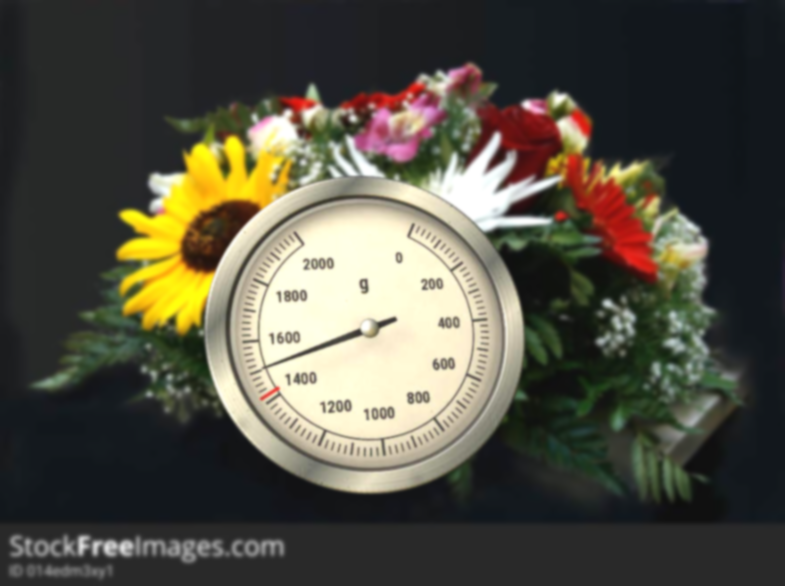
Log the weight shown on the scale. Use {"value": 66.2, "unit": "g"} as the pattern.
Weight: {"value": 1500, "unit": "g"}
